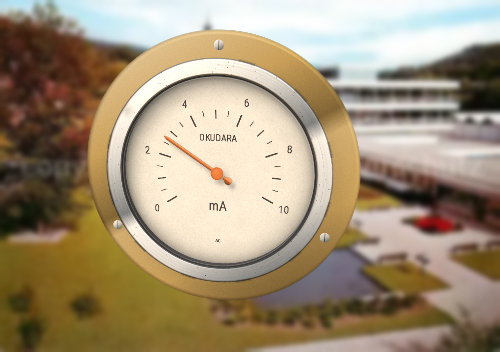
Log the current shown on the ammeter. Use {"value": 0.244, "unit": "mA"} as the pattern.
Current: {"value": 2.75, "unit": "mA"}
